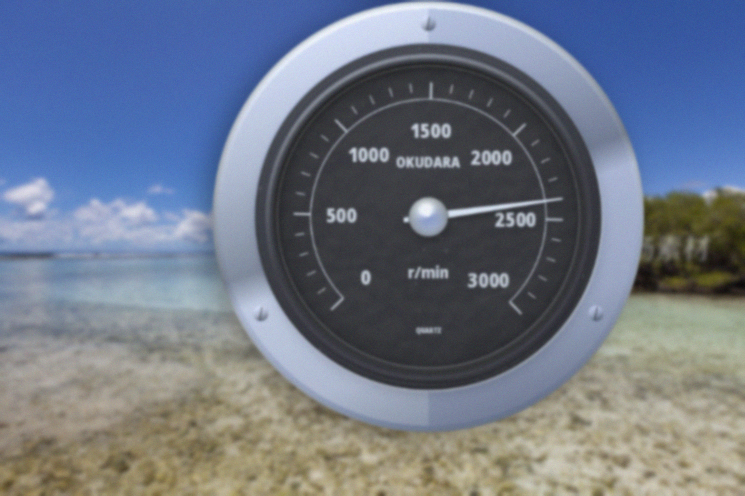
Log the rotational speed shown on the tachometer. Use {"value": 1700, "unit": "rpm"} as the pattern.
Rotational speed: {"value": 2400, "unit": "rpm"}
